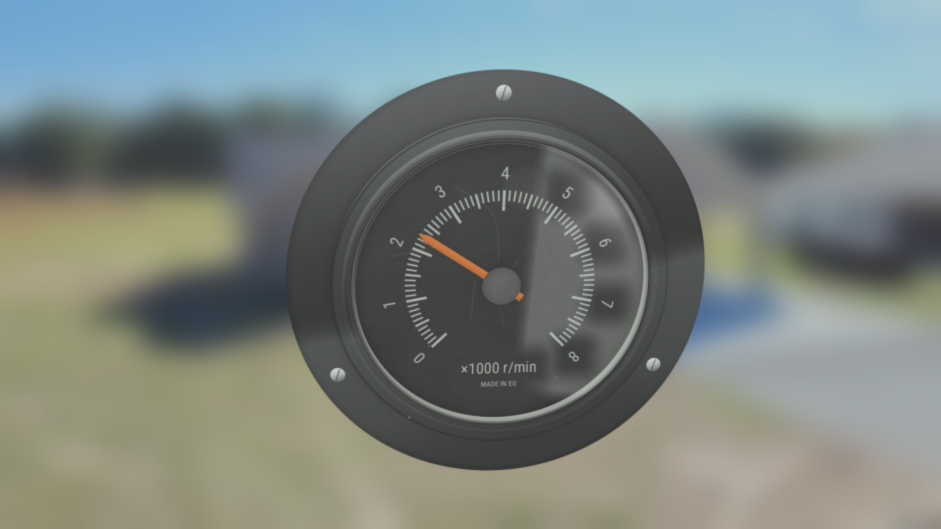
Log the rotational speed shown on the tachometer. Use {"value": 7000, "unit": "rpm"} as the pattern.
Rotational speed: {"value": 2300, "unit": "rpm"}
